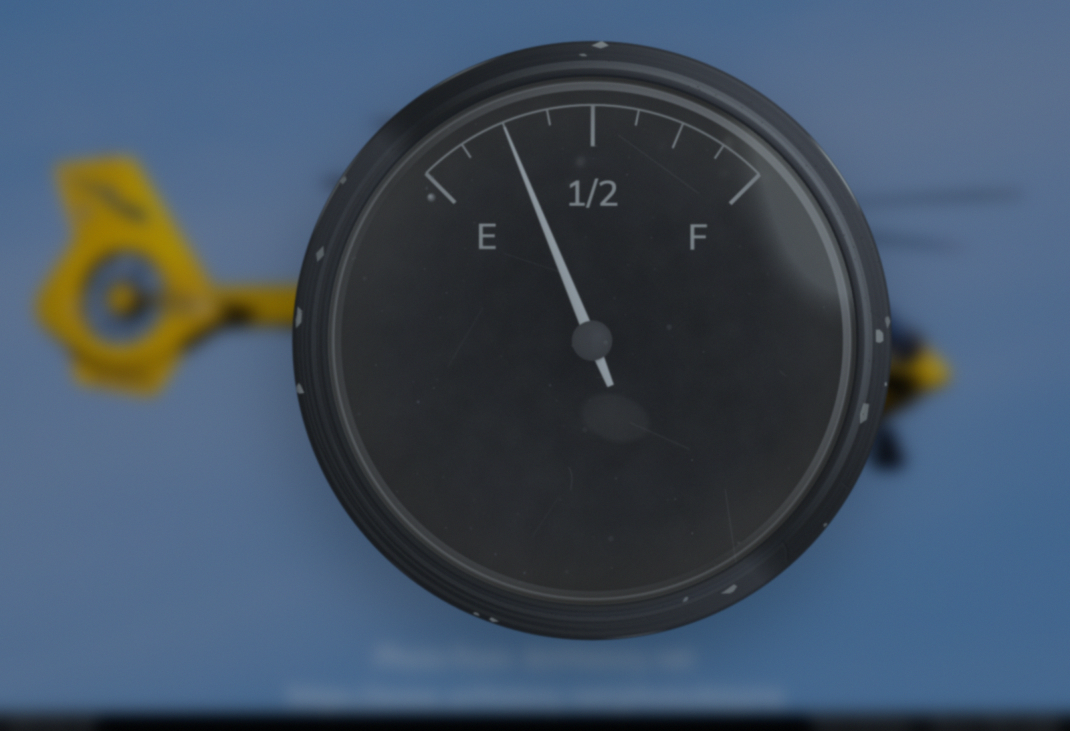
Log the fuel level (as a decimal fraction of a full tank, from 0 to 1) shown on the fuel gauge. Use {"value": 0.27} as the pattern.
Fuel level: {"value": 0.25}
